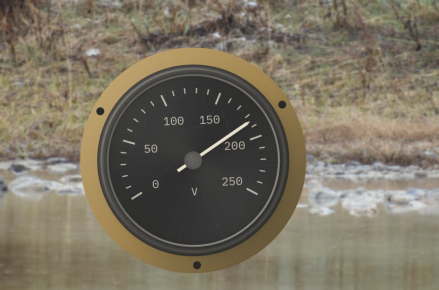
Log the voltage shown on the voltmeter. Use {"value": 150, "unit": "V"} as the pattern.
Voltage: {"value": 185, "unit": "V"}
